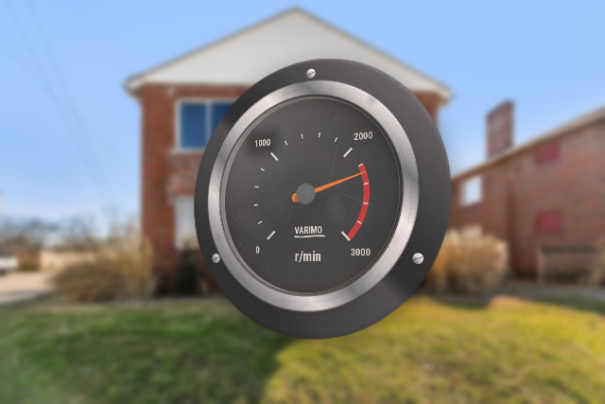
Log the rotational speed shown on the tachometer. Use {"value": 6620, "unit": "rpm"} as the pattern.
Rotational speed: {"value": 2300, "unit": "rpm"}
